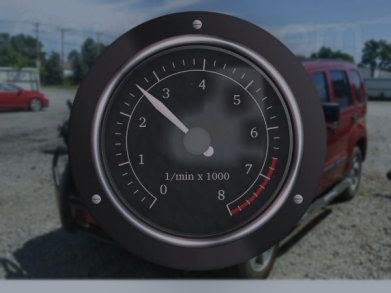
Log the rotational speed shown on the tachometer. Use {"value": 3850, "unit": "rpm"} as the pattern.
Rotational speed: {"value": 2600, "unit": "rpm"}
